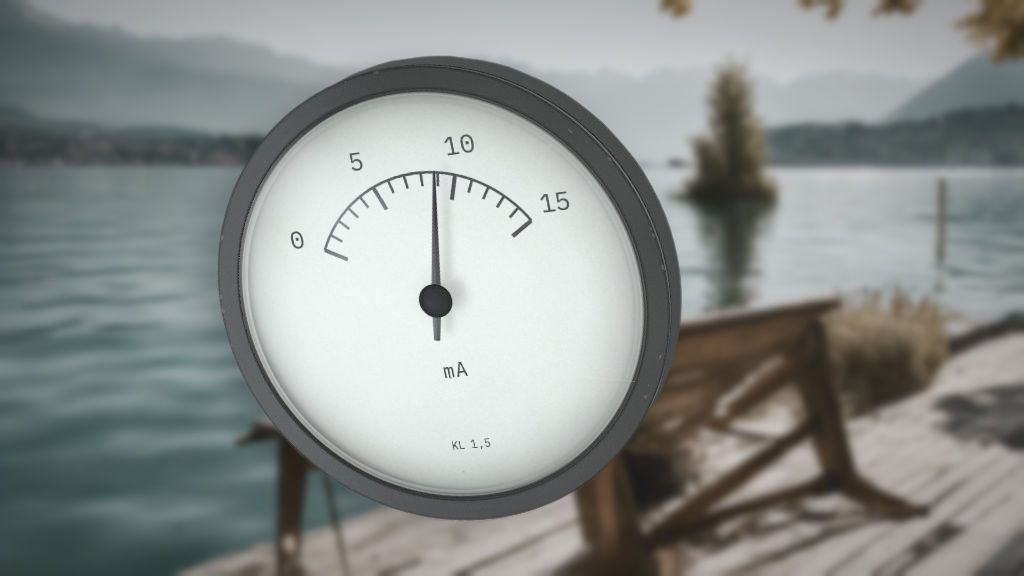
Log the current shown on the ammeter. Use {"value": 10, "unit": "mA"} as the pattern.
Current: {"value": 9, "unit": "mA"}
